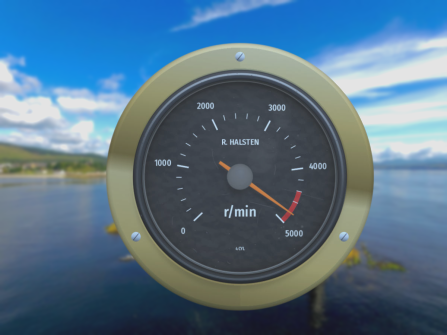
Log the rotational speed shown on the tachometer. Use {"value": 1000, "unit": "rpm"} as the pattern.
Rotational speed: {"value": 4800, "unit": "rpm"}
